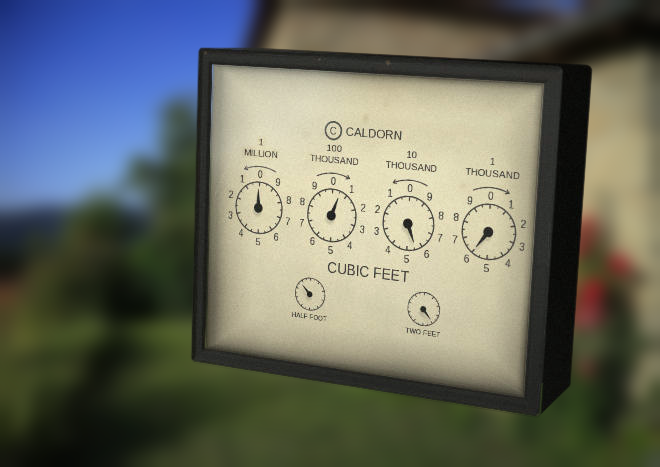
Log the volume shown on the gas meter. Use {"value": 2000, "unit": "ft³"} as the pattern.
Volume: {"value": 5600, "unit": "ft³"}
